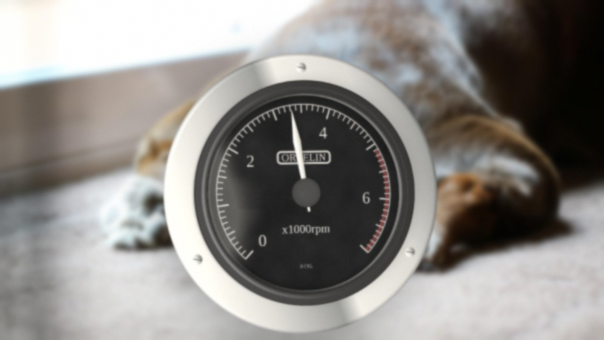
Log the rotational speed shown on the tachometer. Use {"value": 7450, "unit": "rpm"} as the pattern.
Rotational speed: {"value": 3300, "unit": "rpm"}
